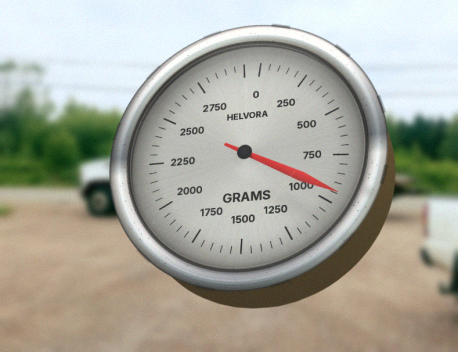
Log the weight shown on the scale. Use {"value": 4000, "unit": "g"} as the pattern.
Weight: {"value": 950, "unit": "g"}
